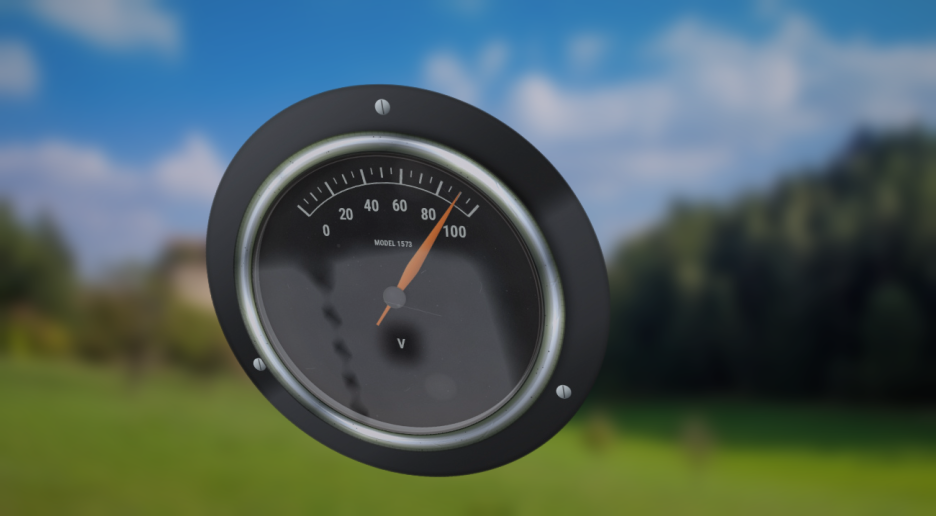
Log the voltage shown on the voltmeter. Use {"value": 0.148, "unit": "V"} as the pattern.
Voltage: {"value": 90, "unit": "V"}
